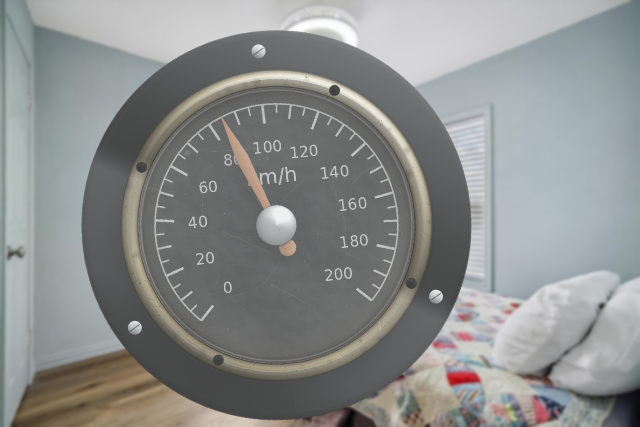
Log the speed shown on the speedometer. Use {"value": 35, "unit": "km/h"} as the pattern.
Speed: {"value": 85, "unit": "km/h"}
